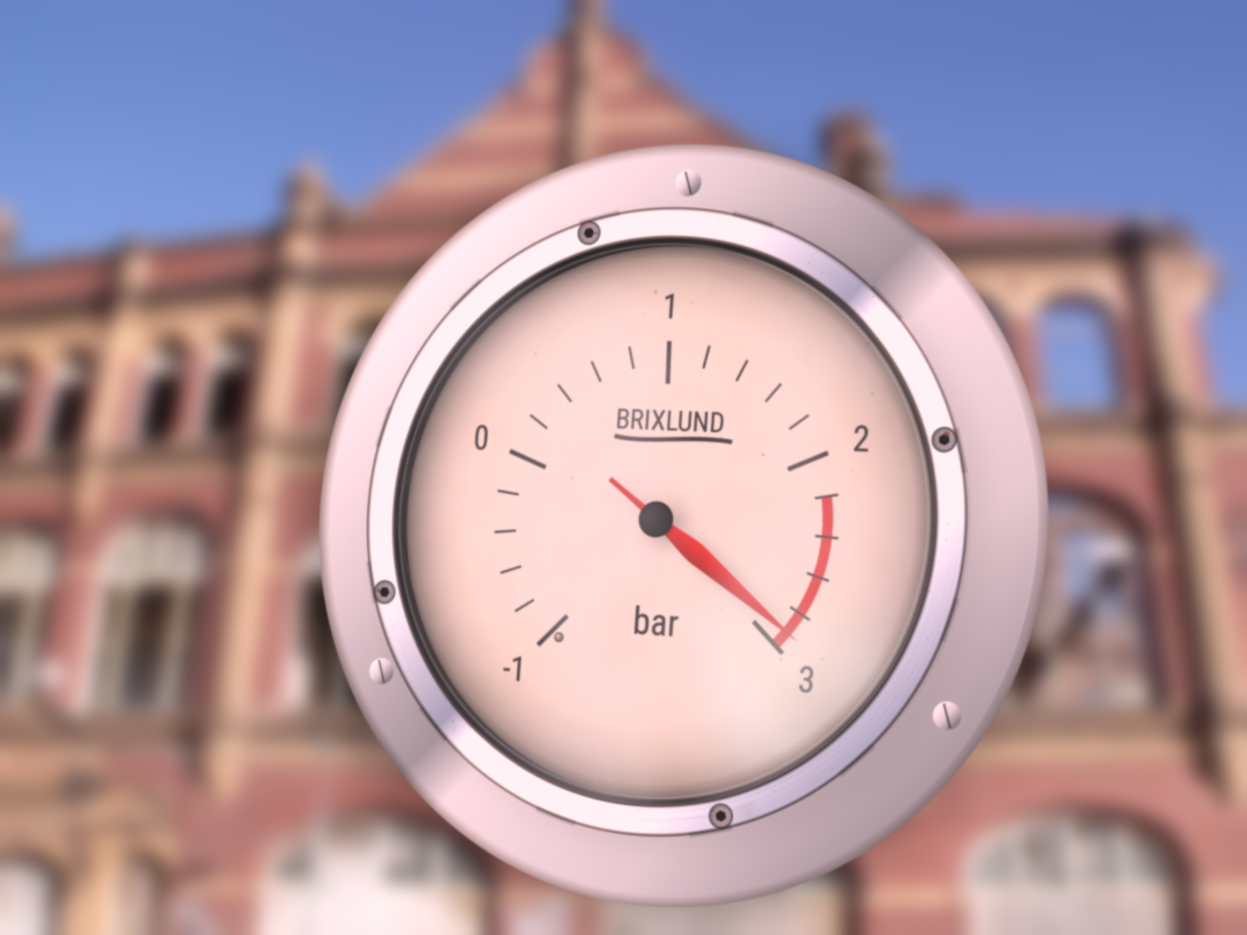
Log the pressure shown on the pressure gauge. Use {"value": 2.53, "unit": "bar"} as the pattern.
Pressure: {"value": 2.9, "unit": "bar"}
